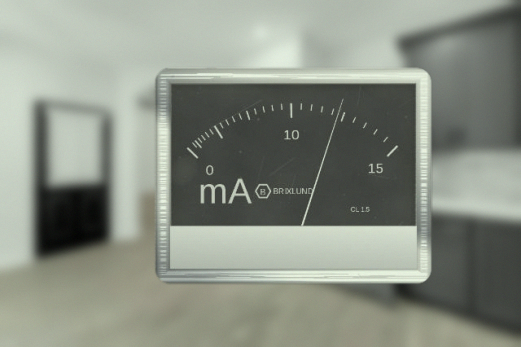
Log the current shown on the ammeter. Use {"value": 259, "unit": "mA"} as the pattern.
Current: {"value": 12.25, "unit": "mA"}
